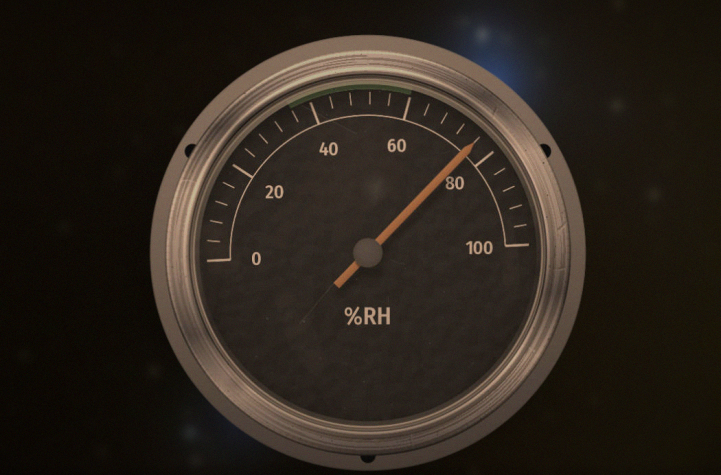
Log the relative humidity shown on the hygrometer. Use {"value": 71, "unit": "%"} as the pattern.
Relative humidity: {"value": 76, "unit": "%"}
